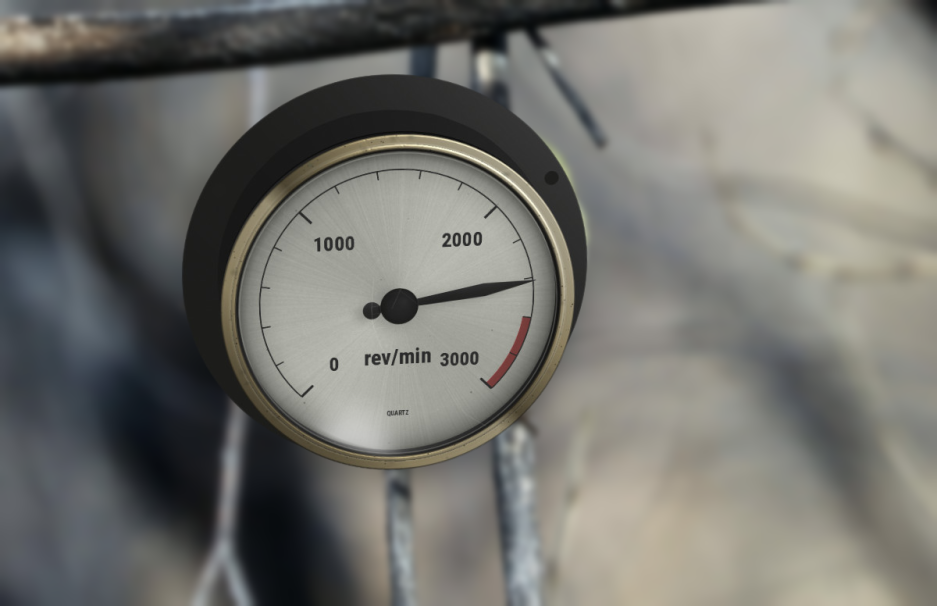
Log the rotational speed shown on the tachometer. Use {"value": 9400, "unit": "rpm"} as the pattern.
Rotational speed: {"value": 2400, "unit": "rpm"}
